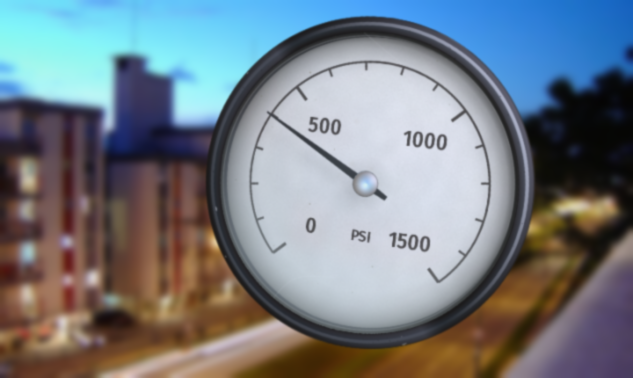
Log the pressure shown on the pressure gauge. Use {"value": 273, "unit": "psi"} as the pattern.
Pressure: {"value": 400, "unit": "psi"}
